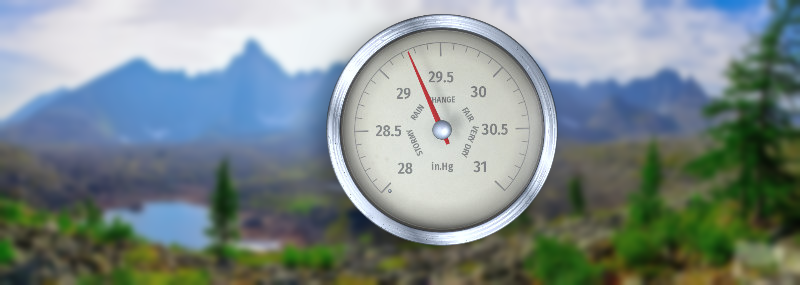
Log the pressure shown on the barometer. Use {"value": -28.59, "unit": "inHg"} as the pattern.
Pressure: {"value": 29.25, "unit": "inHg"}
